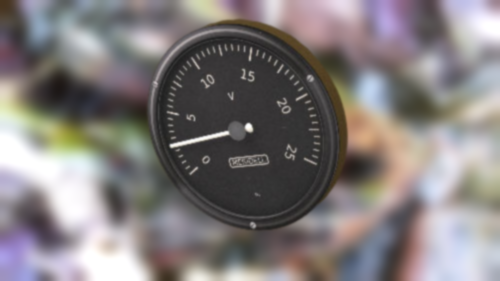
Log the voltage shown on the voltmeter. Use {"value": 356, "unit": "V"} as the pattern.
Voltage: {"value": 2.5, "unit": "V"}
